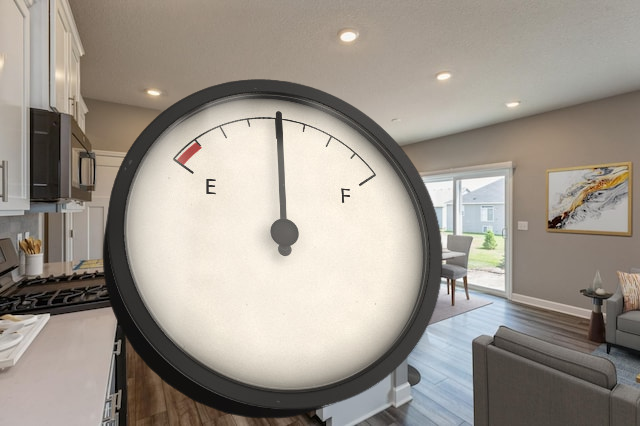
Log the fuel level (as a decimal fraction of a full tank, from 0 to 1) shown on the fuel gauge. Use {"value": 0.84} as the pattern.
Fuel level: {"value": 0.5}
